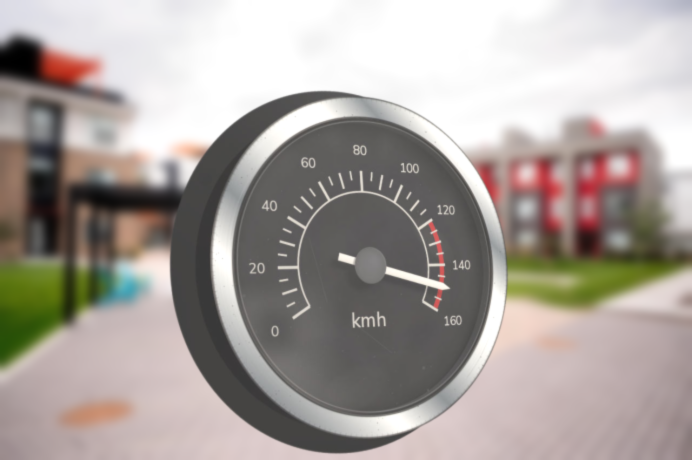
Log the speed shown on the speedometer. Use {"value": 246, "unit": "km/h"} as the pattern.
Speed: {"value": 150, "unit": "km/h"}
